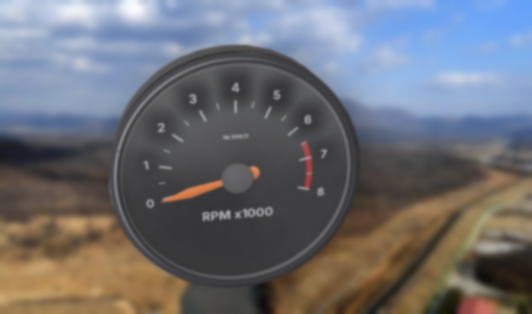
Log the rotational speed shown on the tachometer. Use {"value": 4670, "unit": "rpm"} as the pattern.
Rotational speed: {"value": 0, "unit": "rpm"}
